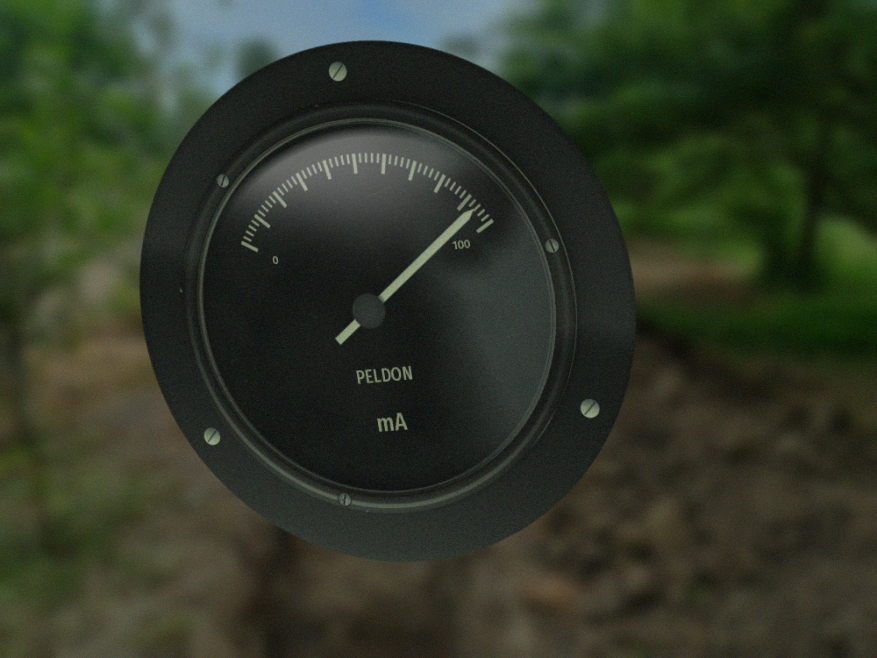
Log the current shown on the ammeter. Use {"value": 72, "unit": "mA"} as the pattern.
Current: {"value": 94, "unit": "mA"}
